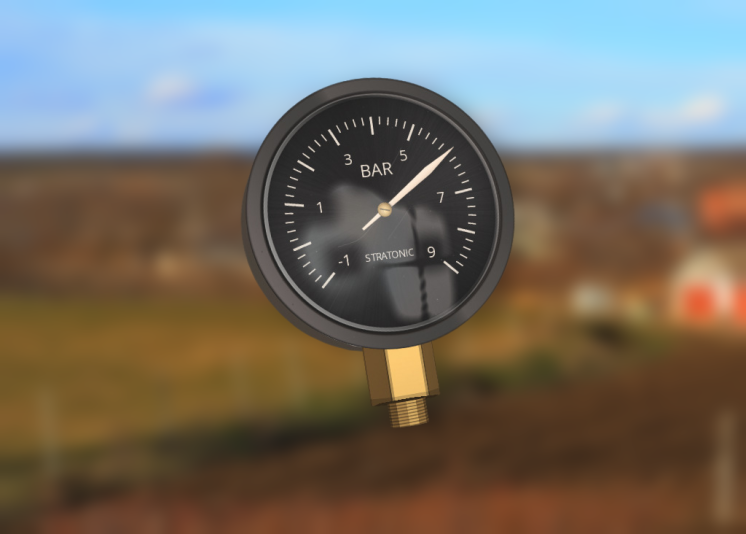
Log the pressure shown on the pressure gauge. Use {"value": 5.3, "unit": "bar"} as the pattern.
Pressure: {"value": 6, "unit": "bar"}
